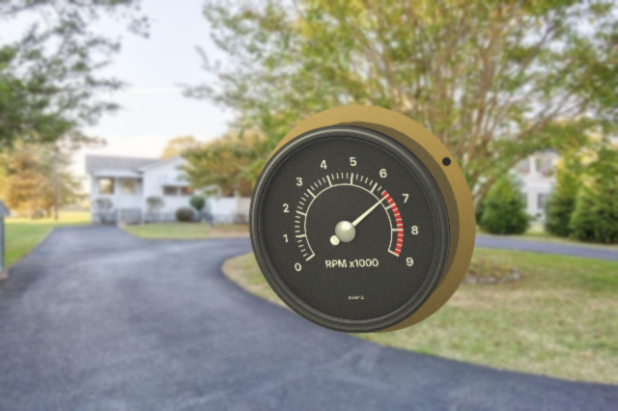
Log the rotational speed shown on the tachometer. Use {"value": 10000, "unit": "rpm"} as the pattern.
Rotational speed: {"value": 6600, "unit": "rpm"}
